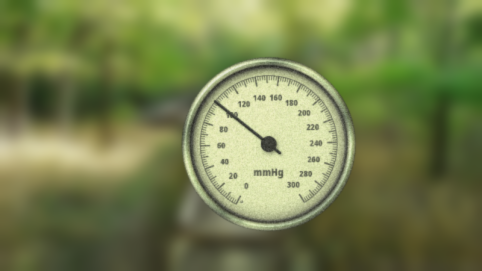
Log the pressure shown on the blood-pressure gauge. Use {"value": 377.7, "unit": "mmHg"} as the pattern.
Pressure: {"value": 100, "unit": "mmHg"}
